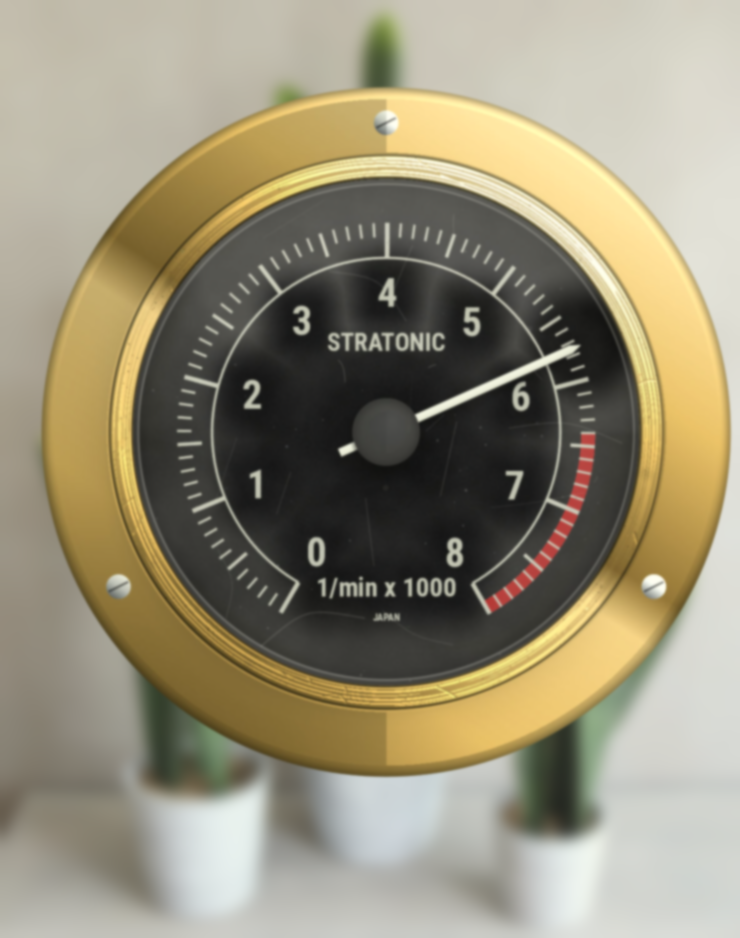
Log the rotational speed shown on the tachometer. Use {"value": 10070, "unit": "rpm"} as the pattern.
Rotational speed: {"value": 5750, "unit": "rpm"}
